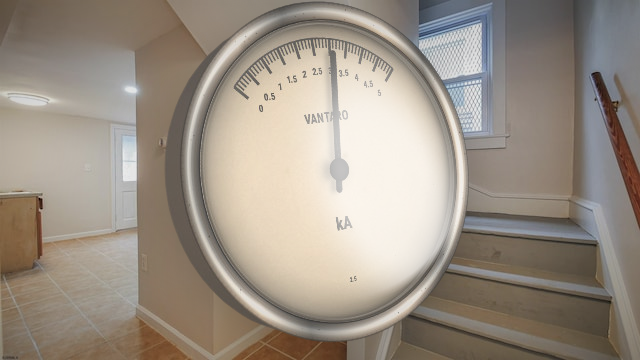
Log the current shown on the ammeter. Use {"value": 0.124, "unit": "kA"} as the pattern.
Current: {"value": 3, "unit": "kA"}
